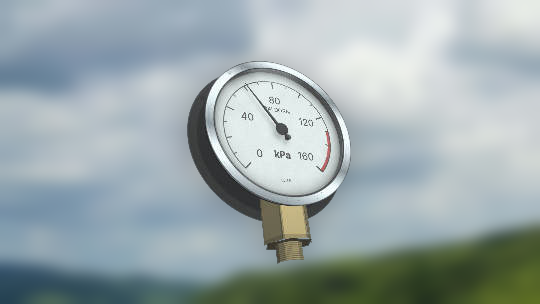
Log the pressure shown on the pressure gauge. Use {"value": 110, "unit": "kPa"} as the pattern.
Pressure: {"value": 60, "unit": "kPa"}
